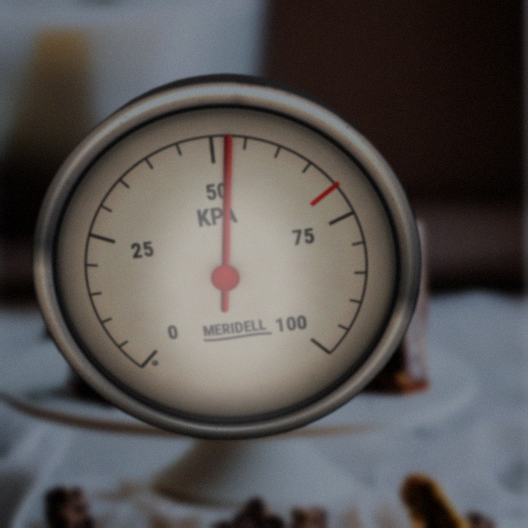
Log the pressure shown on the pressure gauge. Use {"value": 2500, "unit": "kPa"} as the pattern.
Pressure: {"value": 52.5, "unit": "kPa"}
